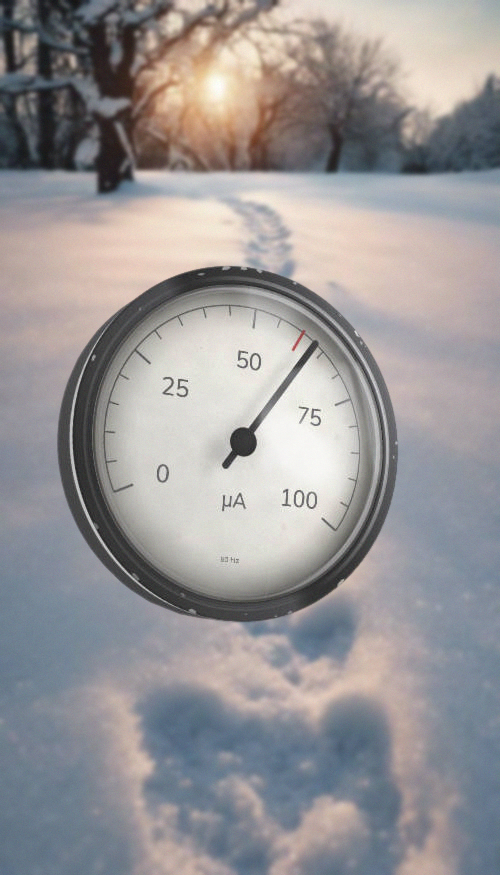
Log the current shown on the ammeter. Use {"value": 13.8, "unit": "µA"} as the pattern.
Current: {"value": 62.5, "unit": "µA"}
